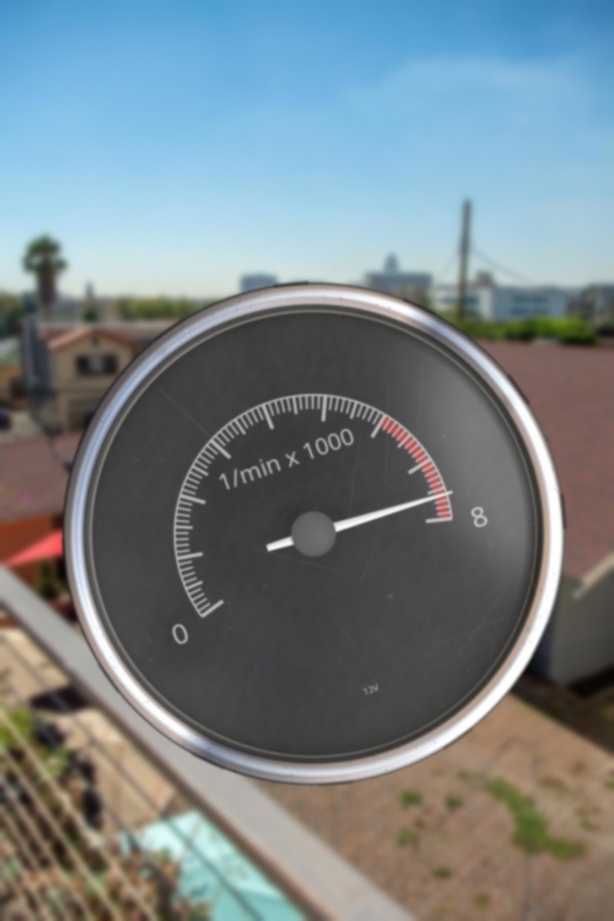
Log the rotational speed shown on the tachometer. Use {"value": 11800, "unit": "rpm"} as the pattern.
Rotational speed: {"value": 7600, "unit": "rpm"}
